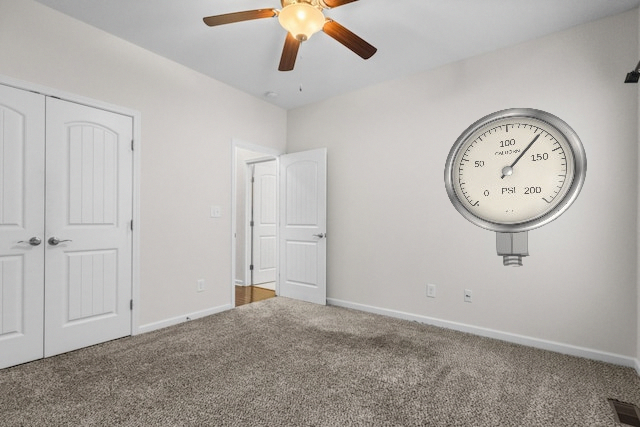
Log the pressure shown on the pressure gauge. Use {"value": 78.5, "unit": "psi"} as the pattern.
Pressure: {"value": 130, "unit": "psi"}
